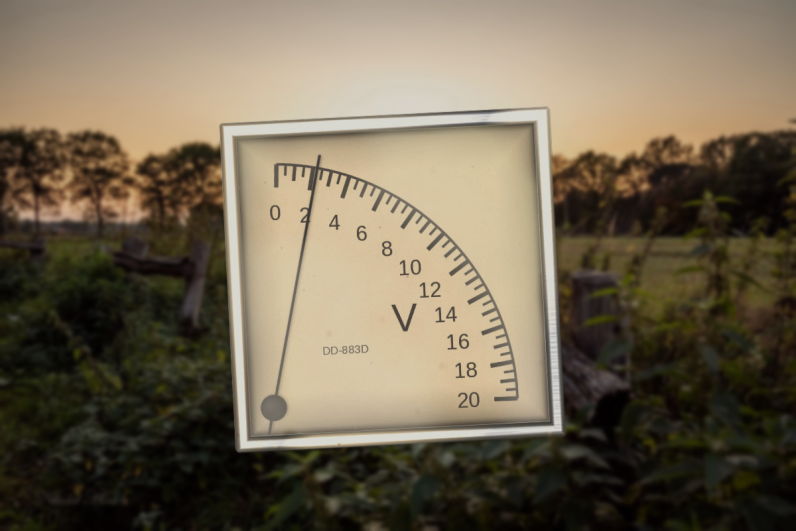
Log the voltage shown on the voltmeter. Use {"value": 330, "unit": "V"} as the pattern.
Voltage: {"value": 2.25, "unit": "V"}
